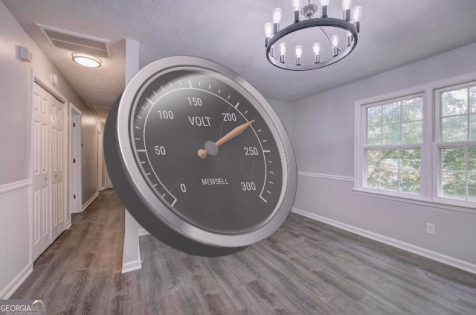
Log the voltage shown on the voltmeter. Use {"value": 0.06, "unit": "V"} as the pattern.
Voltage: {"value": 220, "unit": "V"}
